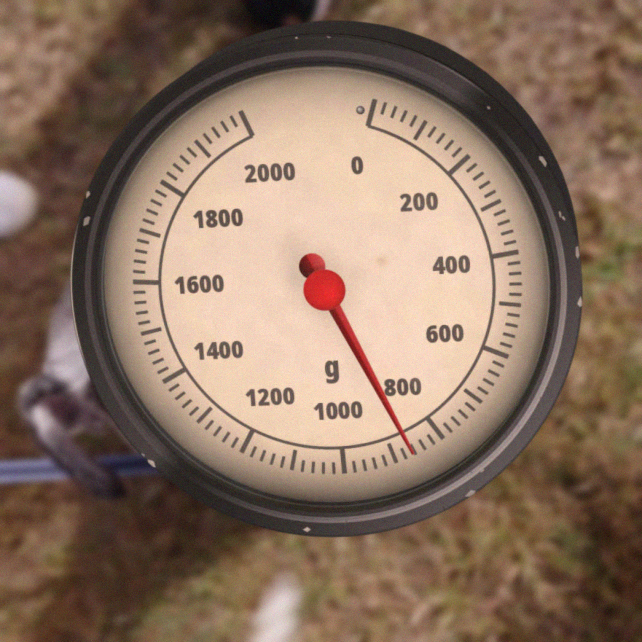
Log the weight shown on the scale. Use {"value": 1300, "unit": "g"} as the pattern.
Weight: {"value": 860, "unit": "g"}
